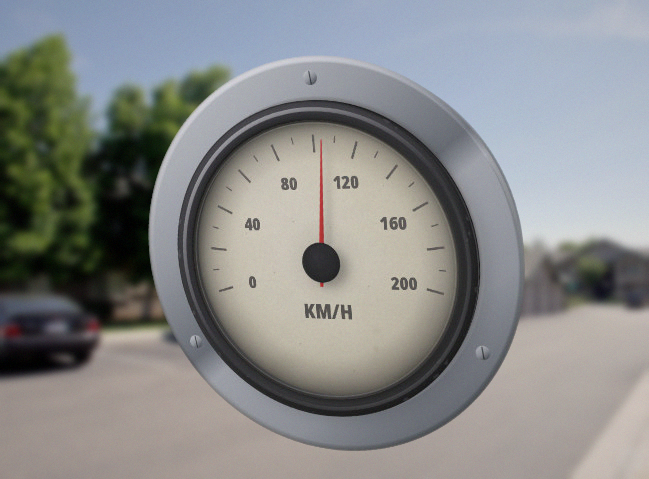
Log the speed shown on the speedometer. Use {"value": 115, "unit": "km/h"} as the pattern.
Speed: {"value": 105, "unit": "km/h"}
